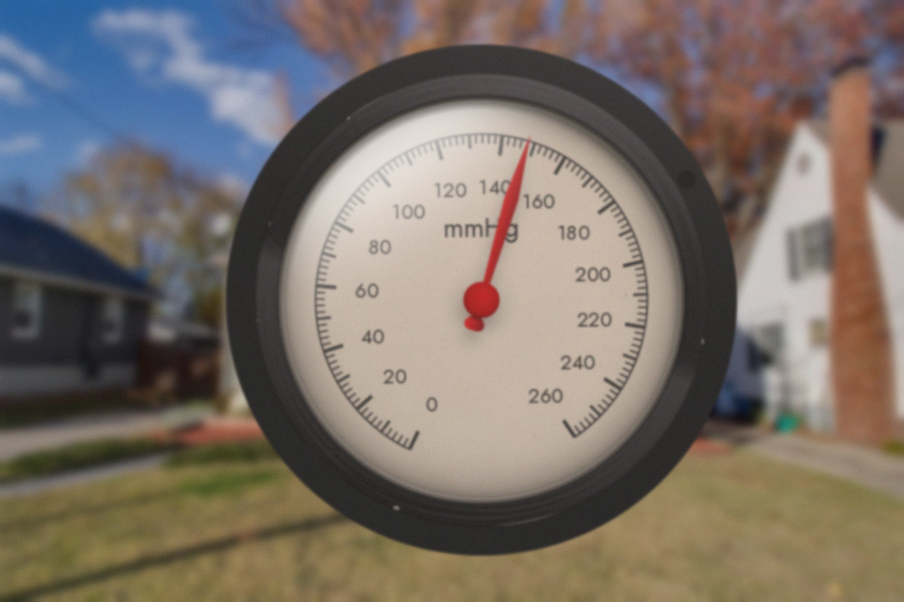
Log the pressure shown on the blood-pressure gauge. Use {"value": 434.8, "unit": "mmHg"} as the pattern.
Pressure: {"value": 148, "unit": "mmHg"}
